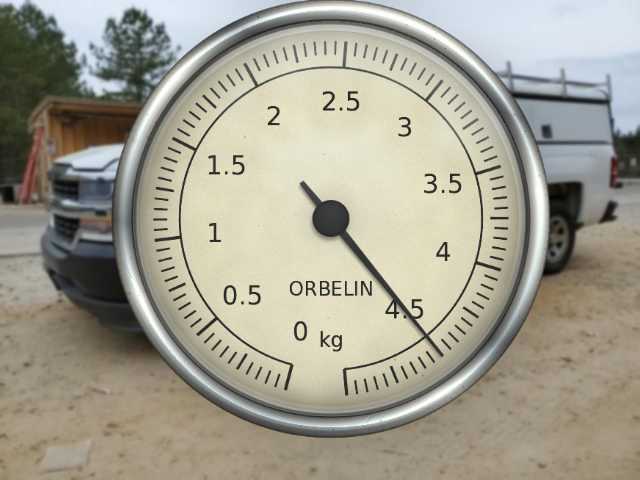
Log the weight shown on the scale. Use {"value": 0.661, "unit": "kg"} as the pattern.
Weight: {"value": 4.5, "unit": "kg"}
